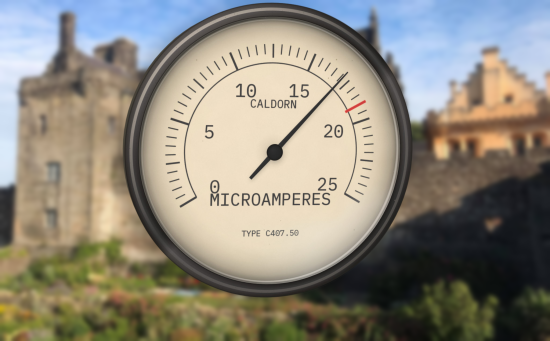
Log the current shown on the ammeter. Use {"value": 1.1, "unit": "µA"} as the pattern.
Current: {"value": 17, "unit": "µA"}
